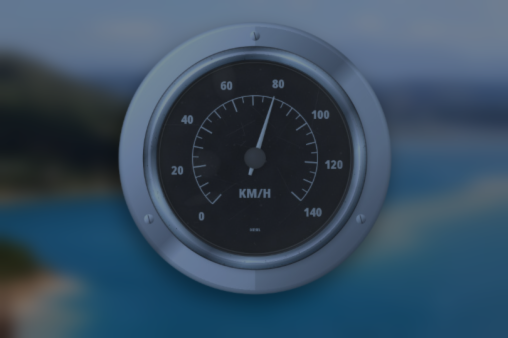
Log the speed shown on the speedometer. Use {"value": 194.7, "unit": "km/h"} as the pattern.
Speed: {"value": 80, "unit": "km/h"}
